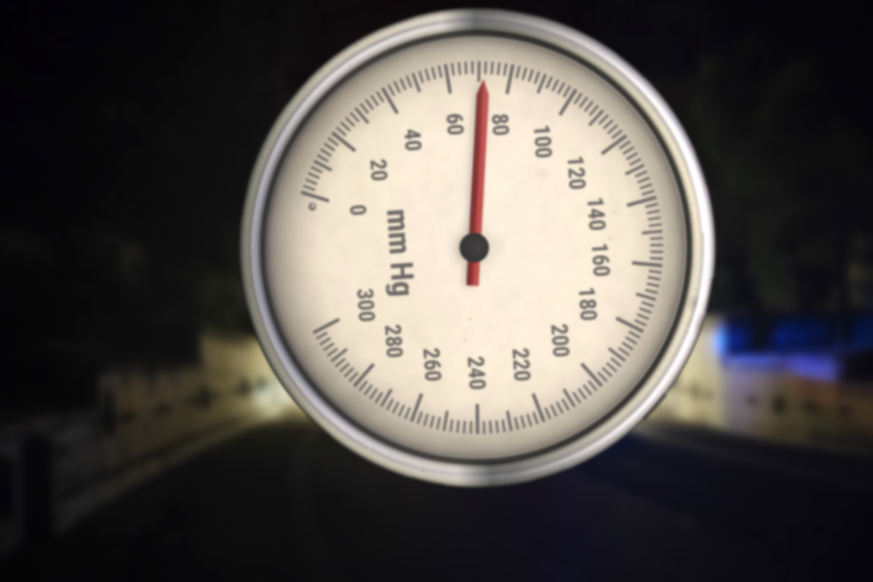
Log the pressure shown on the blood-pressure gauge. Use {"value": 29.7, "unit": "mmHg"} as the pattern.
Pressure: {"value": 72, "unit": "mmHg"}
